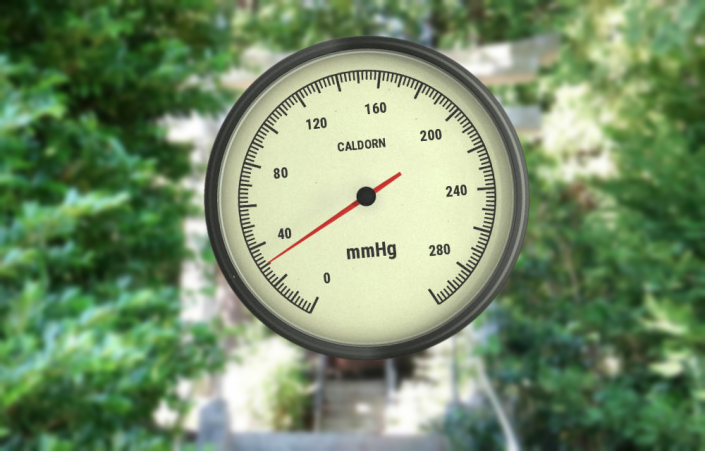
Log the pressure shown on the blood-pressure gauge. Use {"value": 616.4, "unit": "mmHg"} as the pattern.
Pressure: {"value": 30, "unit": "mmHg"}
